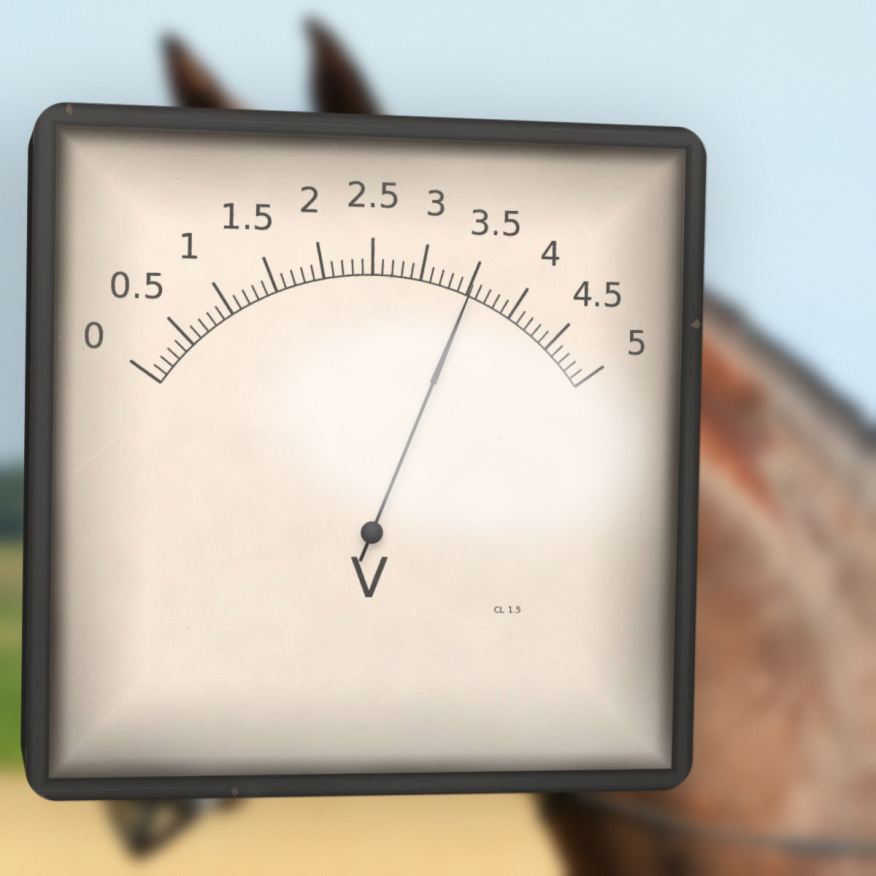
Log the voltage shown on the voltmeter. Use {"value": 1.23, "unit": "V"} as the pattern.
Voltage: {"value": 3.5, "unit": "V"}
